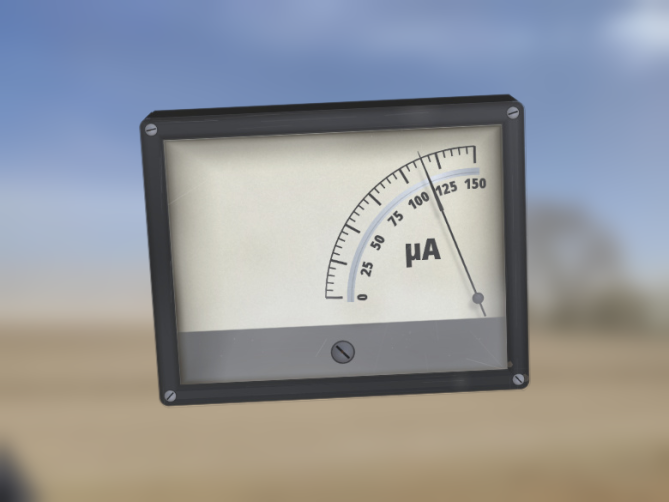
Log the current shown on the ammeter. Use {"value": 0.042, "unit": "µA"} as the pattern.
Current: {"value": 115, "unit": "µA"}
